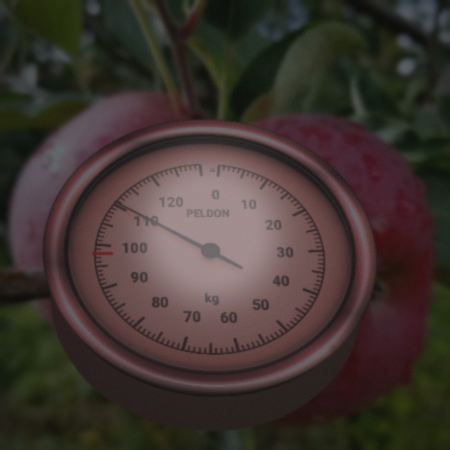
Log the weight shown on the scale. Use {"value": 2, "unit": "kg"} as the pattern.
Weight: {"value": 110, "unit": "kg"}
